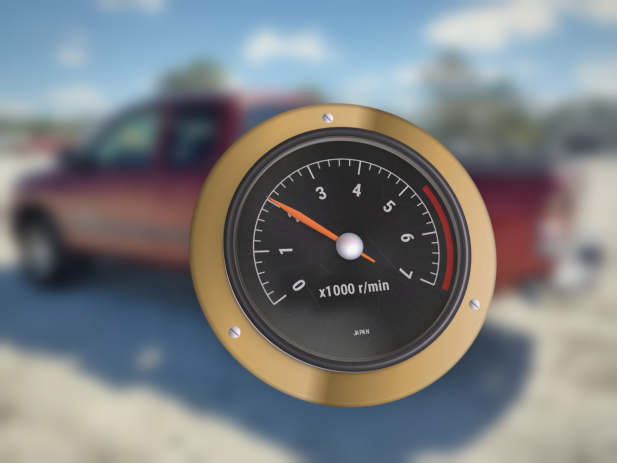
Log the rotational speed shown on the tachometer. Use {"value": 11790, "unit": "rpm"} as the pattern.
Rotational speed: {"value": 2000, "unit": "rpm"}
